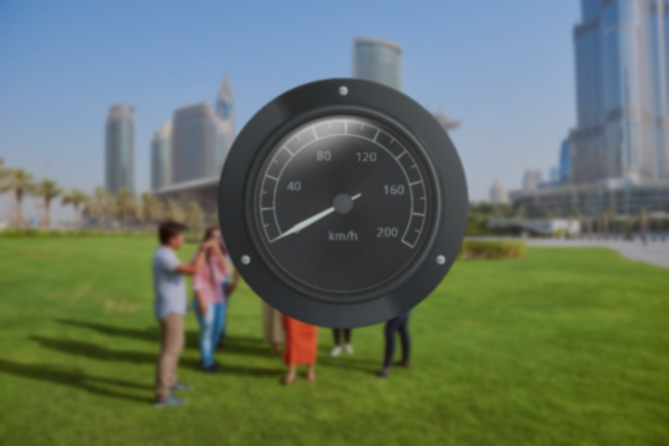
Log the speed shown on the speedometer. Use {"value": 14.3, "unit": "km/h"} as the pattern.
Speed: {"value": 0, "unit": "km/h"}
